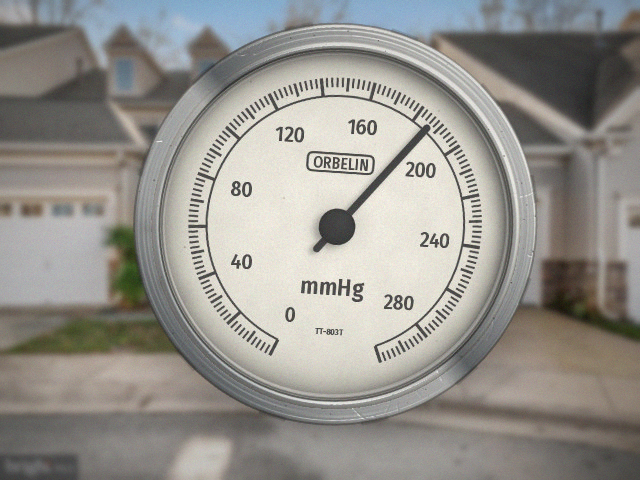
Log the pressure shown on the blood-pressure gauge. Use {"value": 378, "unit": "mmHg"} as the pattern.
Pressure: {"value": 186, "unit": "mmHg"}
